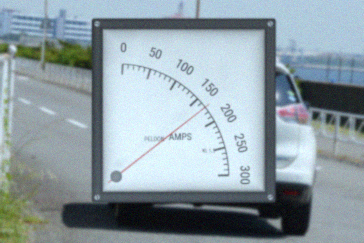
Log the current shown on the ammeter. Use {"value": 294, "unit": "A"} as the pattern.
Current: {"value": 170, "unit": "A"}
